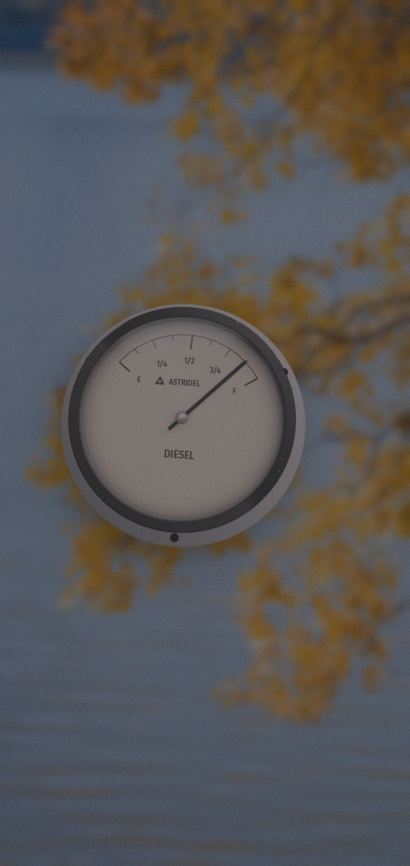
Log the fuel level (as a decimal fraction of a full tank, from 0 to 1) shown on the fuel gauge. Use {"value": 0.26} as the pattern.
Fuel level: {"value": 0.875}
